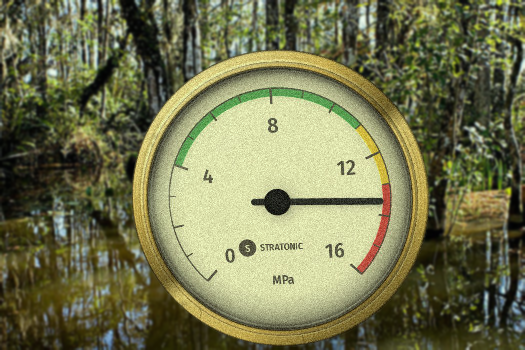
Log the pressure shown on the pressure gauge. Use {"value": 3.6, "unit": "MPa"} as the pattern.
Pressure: {"value": 13.5, "unit": "MPa"}
